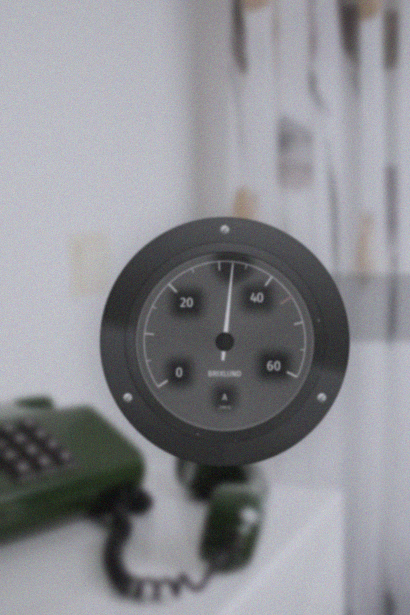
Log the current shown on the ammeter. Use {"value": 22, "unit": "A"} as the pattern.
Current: {"value": 32.5, "unit": "A"}
